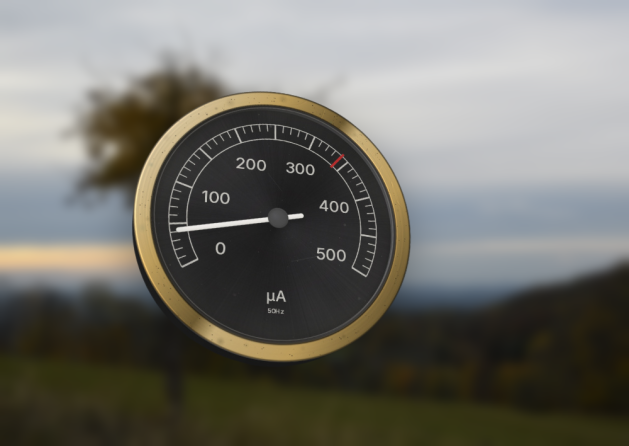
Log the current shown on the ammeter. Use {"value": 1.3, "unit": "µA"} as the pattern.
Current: {"value": 40, "unit": "µA"}
